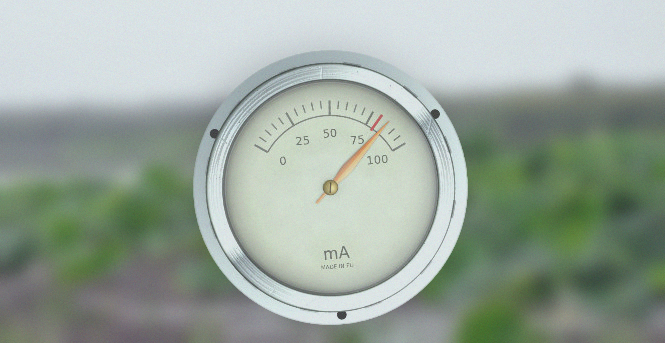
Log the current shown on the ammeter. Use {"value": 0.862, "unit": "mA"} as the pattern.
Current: {"value": 85, "unit": "mA"}
